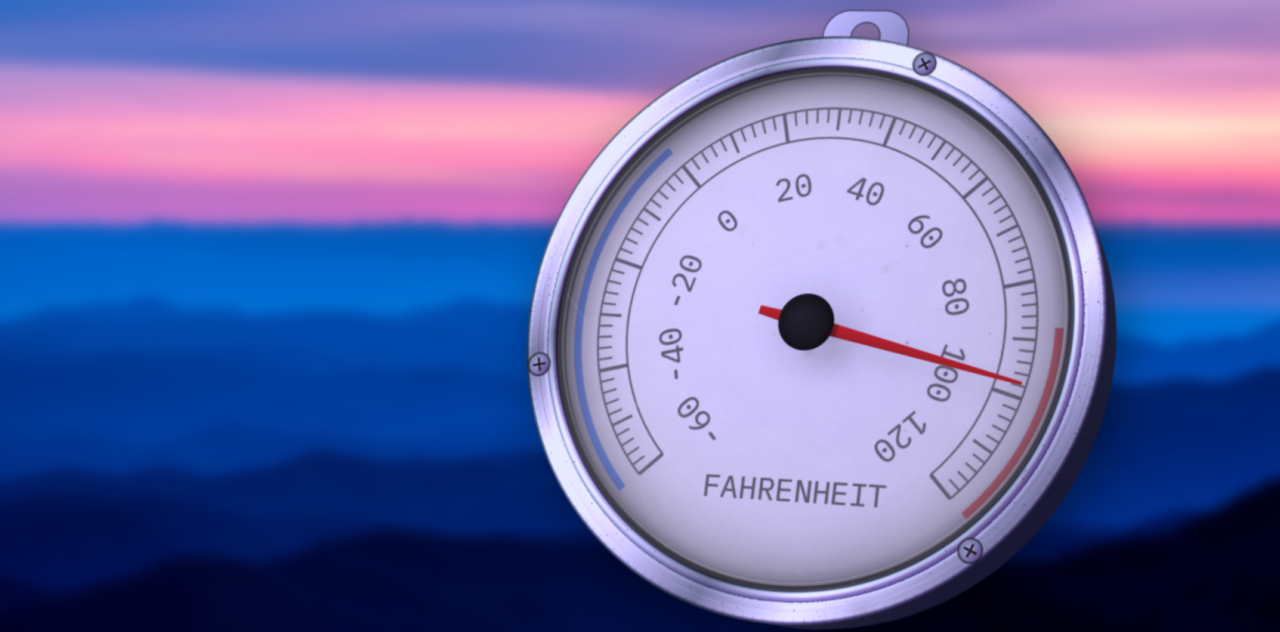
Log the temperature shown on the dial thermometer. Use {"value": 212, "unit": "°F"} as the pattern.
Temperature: {"value": 98, "unit": "°F"}
